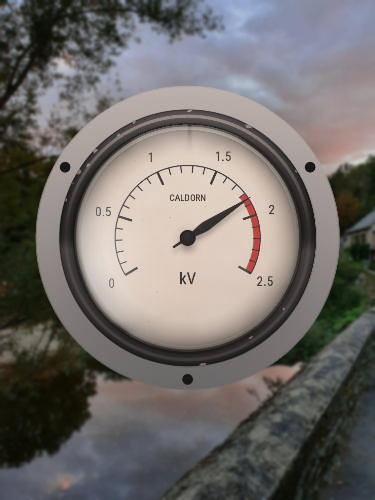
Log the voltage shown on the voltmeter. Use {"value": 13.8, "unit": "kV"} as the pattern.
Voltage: {"value": 1.85, "unit": "kV"}
